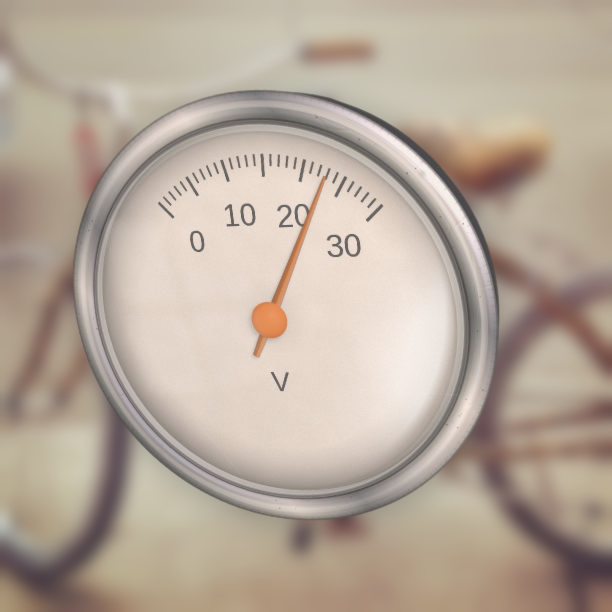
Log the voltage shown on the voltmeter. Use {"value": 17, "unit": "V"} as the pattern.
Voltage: {"value": 23, "unit": "V"}
